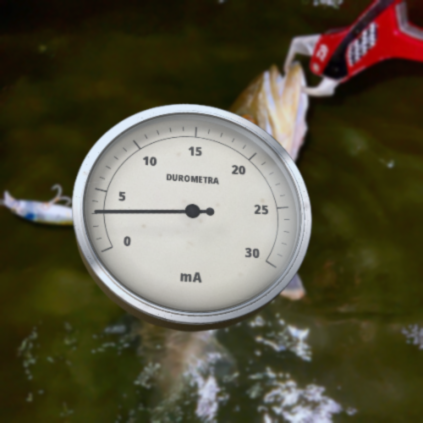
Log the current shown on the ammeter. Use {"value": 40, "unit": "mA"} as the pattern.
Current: {"value": 3, "unit": "mA"}
